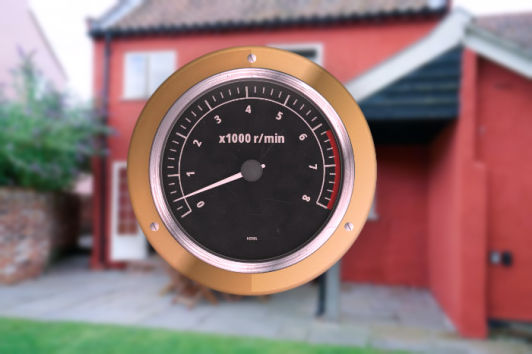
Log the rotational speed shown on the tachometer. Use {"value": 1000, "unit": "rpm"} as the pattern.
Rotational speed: {"value": 400, "unit": "rpm"}
